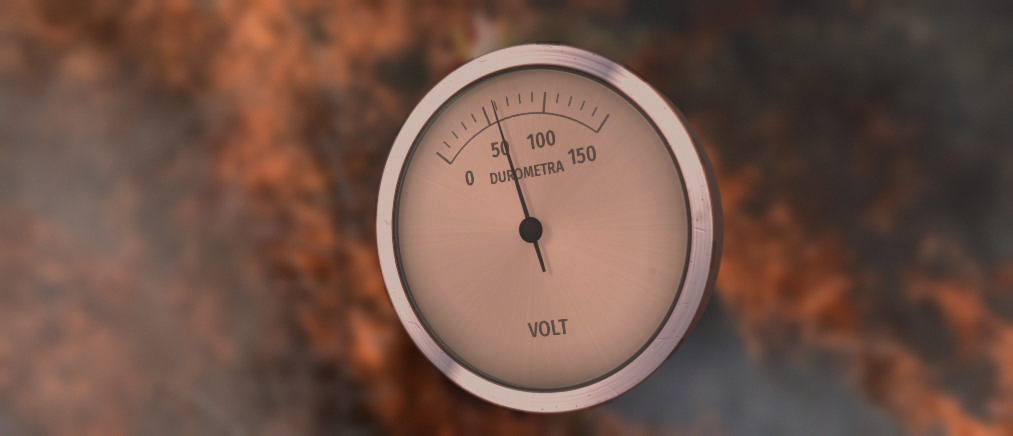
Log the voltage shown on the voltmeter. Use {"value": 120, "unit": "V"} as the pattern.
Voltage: {"value": 60, "unit": "V"}
